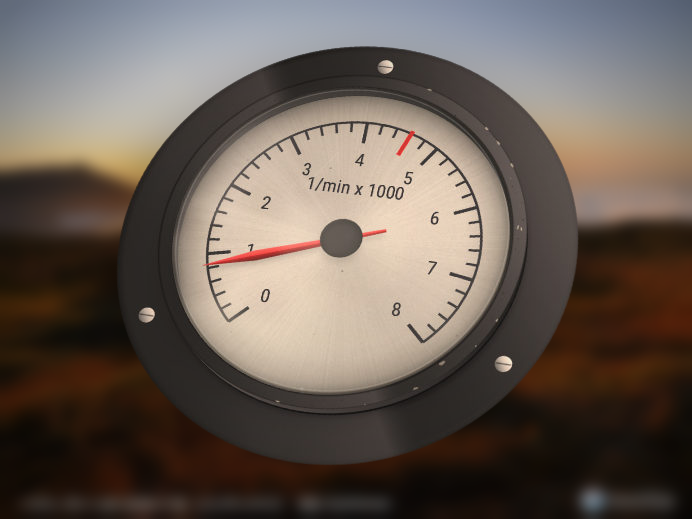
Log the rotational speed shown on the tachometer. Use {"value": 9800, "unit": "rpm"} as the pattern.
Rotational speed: {"value": 800, "unit": "rpm"}
